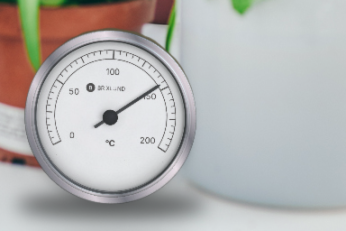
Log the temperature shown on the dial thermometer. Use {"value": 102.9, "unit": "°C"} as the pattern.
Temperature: {"value": 145, "unit": "°C"}
